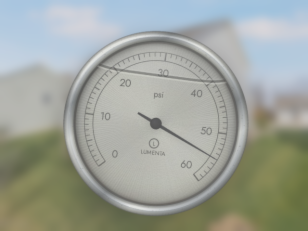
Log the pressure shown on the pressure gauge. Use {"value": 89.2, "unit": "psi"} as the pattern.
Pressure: {"value": 55, "unit": "psi"}
